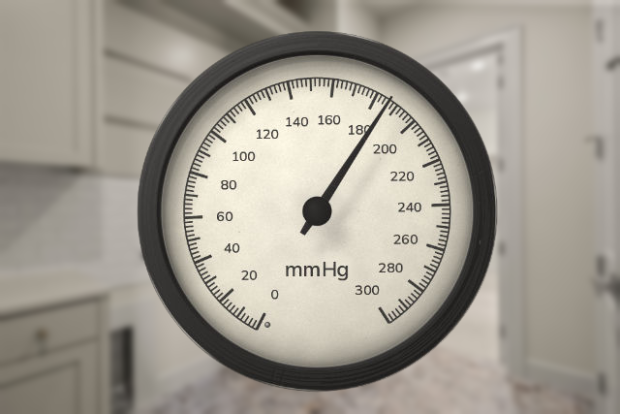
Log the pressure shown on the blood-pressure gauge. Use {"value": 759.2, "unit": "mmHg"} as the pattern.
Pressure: {"value": 186, "unit": "mmHg"}
